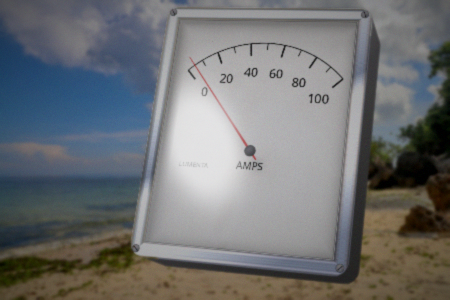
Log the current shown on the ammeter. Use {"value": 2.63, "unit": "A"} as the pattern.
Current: {"value": 5, "unit": "A"}
